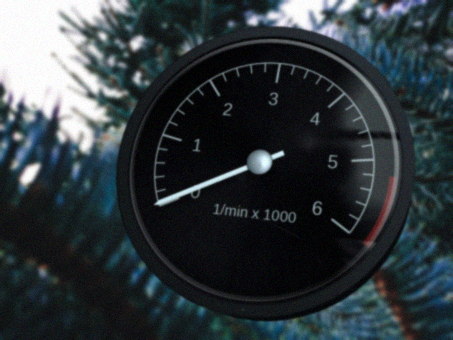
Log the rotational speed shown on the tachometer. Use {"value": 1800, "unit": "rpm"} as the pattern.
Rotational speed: {"value": 0, "unit": "rpm"}
